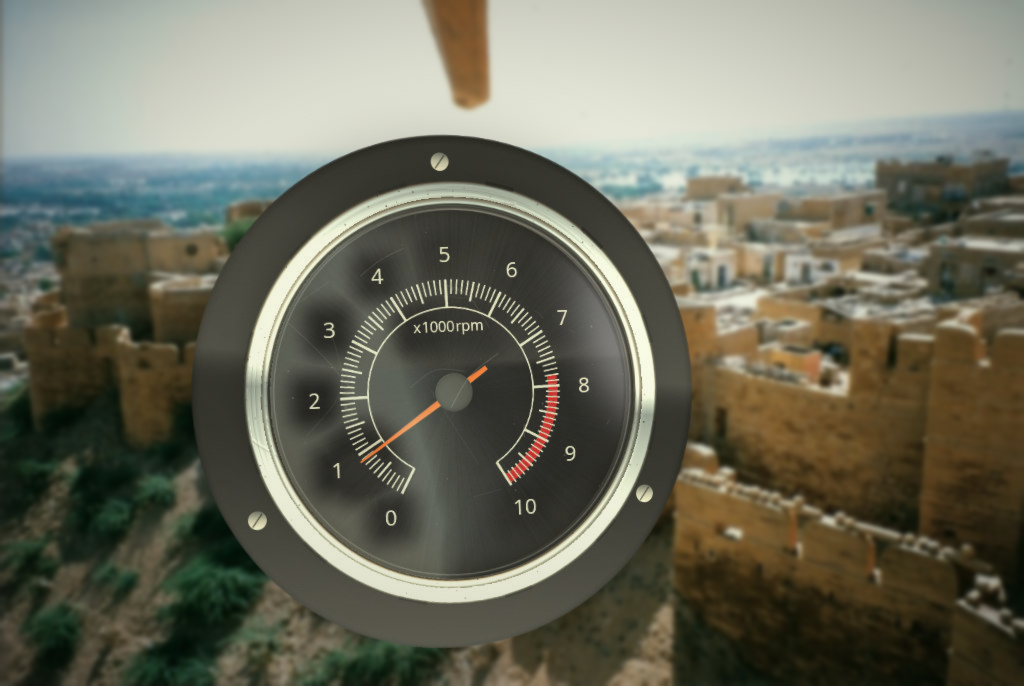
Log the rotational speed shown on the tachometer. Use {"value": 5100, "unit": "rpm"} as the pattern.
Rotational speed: {"value": 900, "unit": "rpm"}
